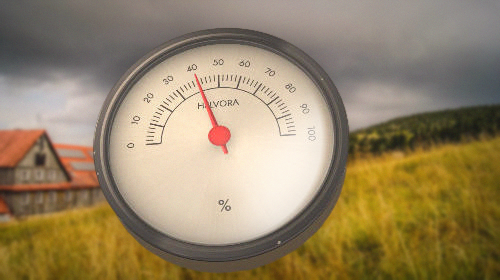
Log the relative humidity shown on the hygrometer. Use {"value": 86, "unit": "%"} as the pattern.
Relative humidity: {"value": 40, "unit": "%"}
